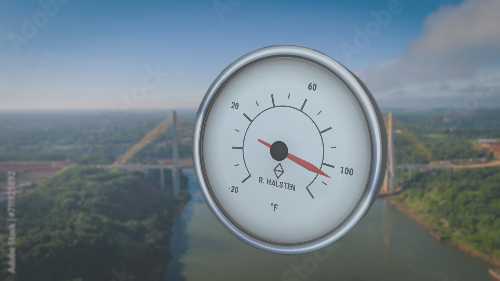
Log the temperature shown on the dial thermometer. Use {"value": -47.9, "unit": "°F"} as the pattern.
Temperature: {"value": 105, "unit": "°F"}
